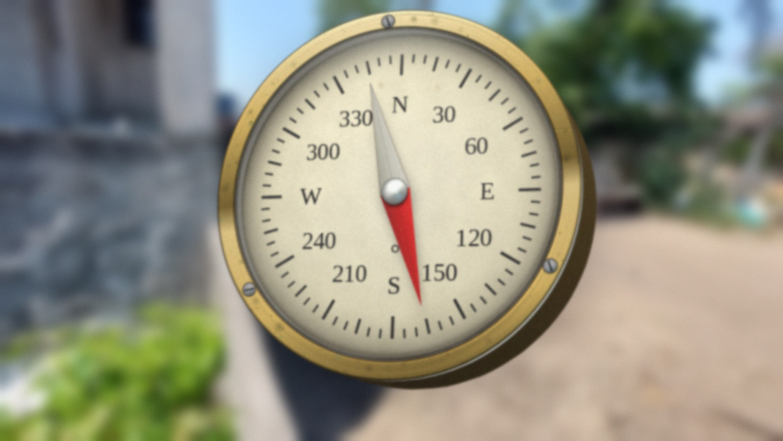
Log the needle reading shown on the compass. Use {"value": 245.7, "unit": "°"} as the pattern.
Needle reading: {"value": 165, "unit": "°"}
